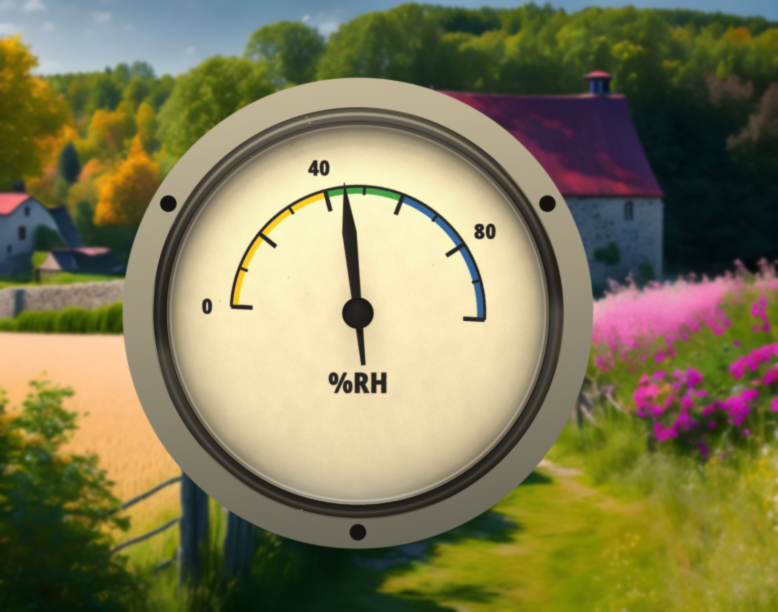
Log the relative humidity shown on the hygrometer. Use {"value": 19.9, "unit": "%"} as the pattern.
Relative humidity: {"value": 45, "unit": "%"}
